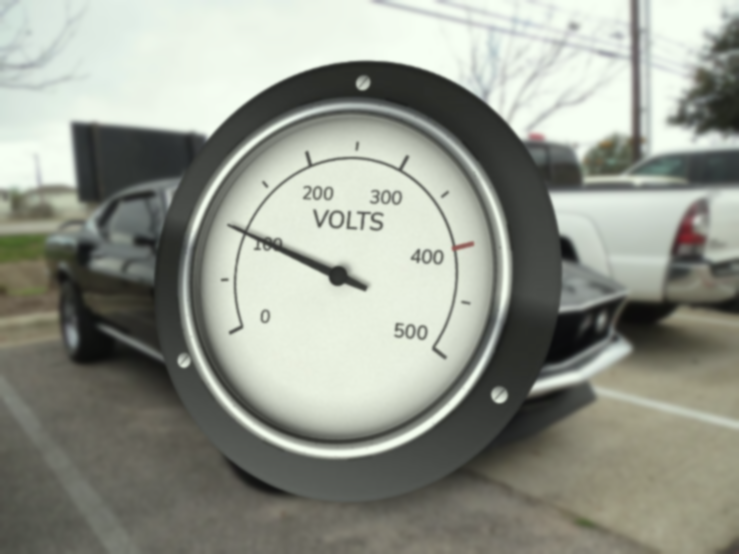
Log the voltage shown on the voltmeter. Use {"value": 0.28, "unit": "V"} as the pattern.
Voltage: {"value": 100, "unit": "V"}
